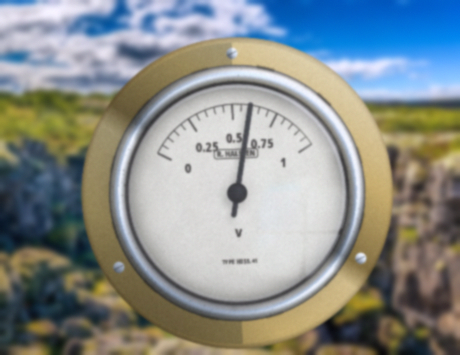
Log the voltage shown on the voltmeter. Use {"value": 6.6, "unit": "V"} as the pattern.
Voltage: {"value": 0.6, "unit": "V"}
